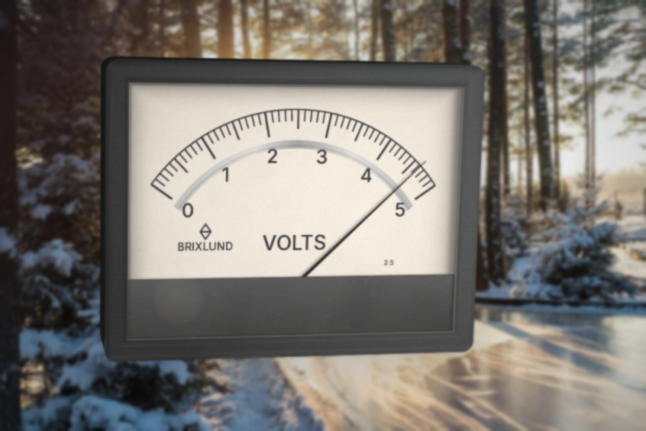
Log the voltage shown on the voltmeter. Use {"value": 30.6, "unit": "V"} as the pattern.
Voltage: {"value": 4.6, "unit": "V"}
